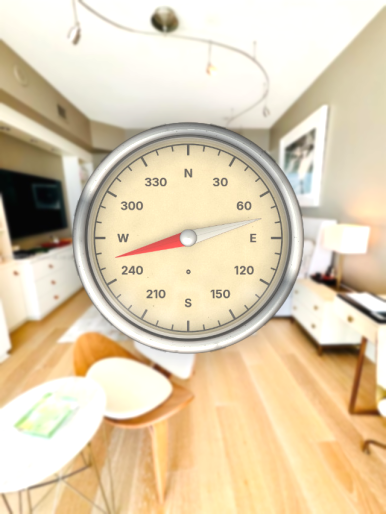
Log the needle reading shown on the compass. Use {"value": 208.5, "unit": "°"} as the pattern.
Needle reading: {"value": 255, "unit": "°"}
